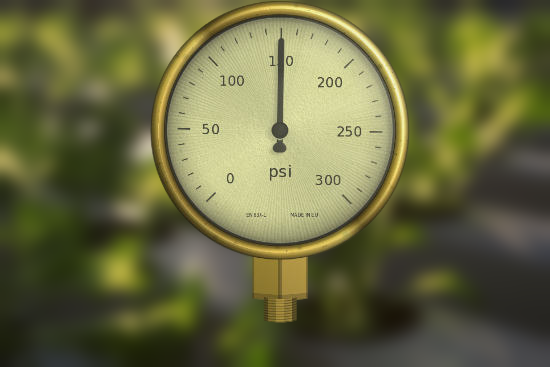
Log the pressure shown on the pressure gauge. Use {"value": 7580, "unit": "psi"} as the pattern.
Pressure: {"value": 150, "unit": "psi"}
